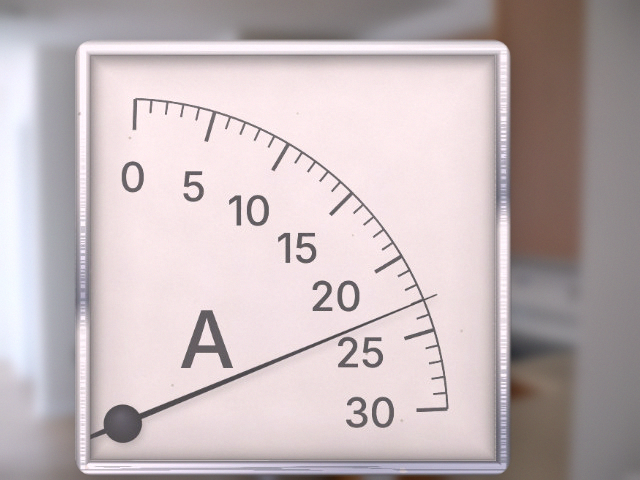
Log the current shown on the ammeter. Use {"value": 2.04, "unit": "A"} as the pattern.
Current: {"value": 23, "unit": "A"}
